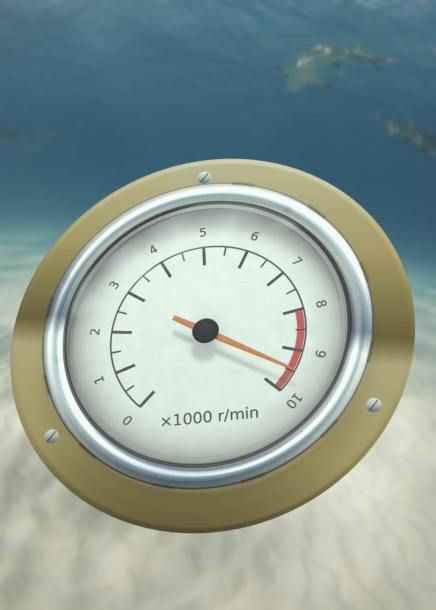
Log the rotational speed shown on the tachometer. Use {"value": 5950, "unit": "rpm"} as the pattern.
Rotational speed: {"value": 9500, "unit": "rpm"}
